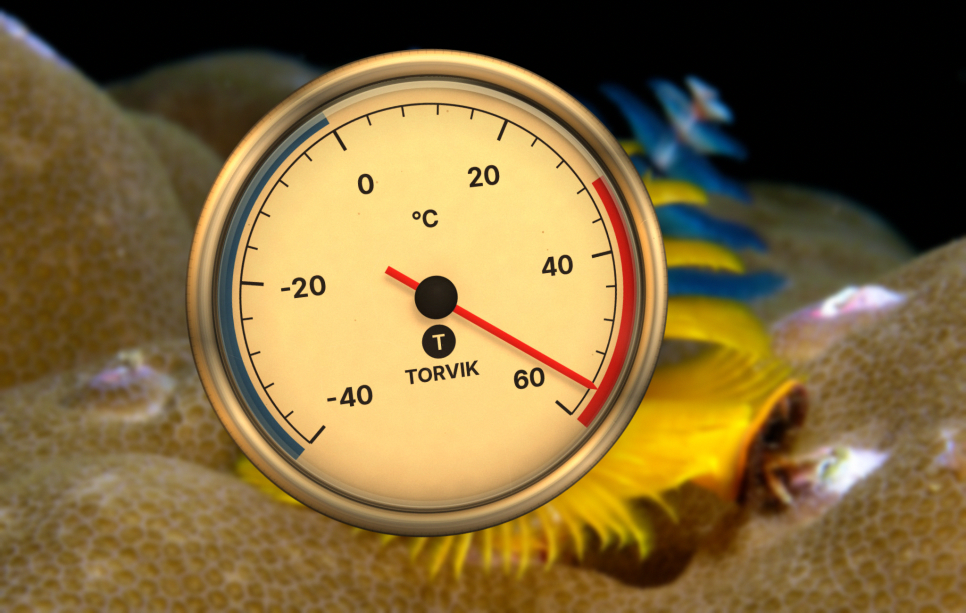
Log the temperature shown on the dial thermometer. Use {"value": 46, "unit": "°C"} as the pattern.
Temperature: {"value": 56, "unit": "°C"}
